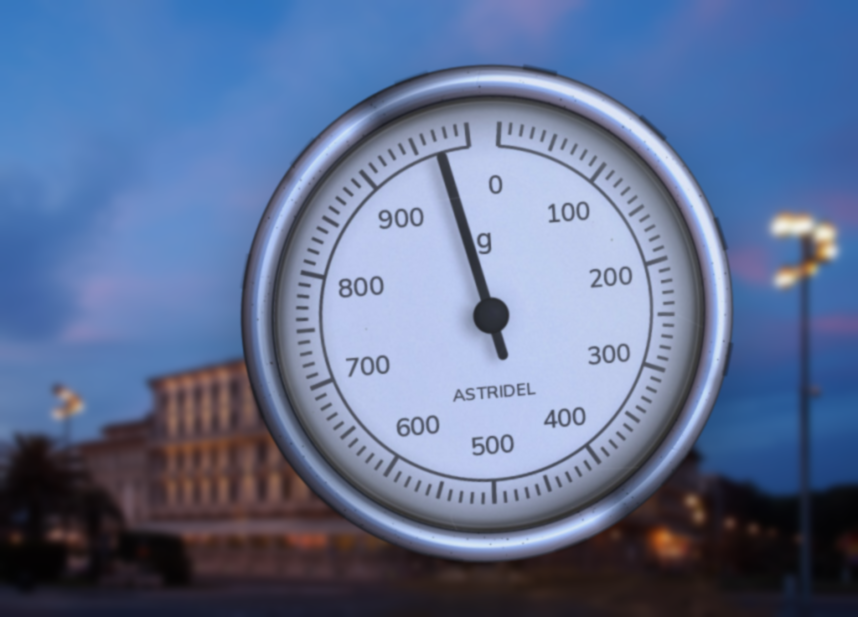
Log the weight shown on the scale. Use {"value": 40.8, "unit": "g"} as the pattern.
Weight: {"value": 970, "unit": "g"}
